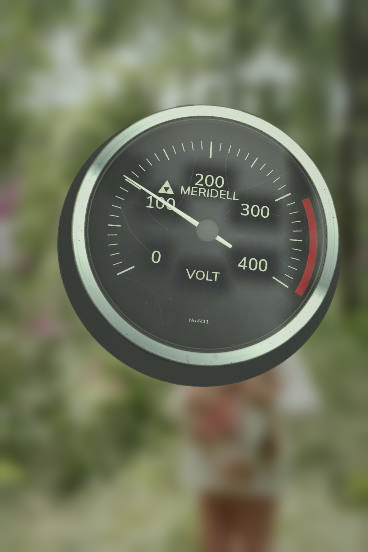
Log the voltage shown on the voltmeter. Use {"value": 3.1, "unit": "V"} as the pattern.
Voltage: {"value": 100, "unit": "V"}
